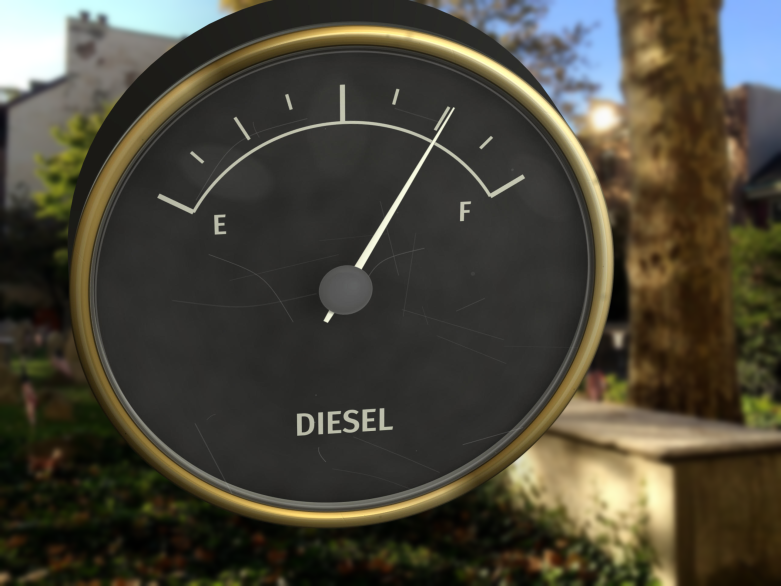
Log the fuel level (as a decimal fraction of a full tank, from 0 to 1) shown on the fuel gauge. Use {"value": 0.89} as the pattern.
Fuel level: {"value": 0.75}
